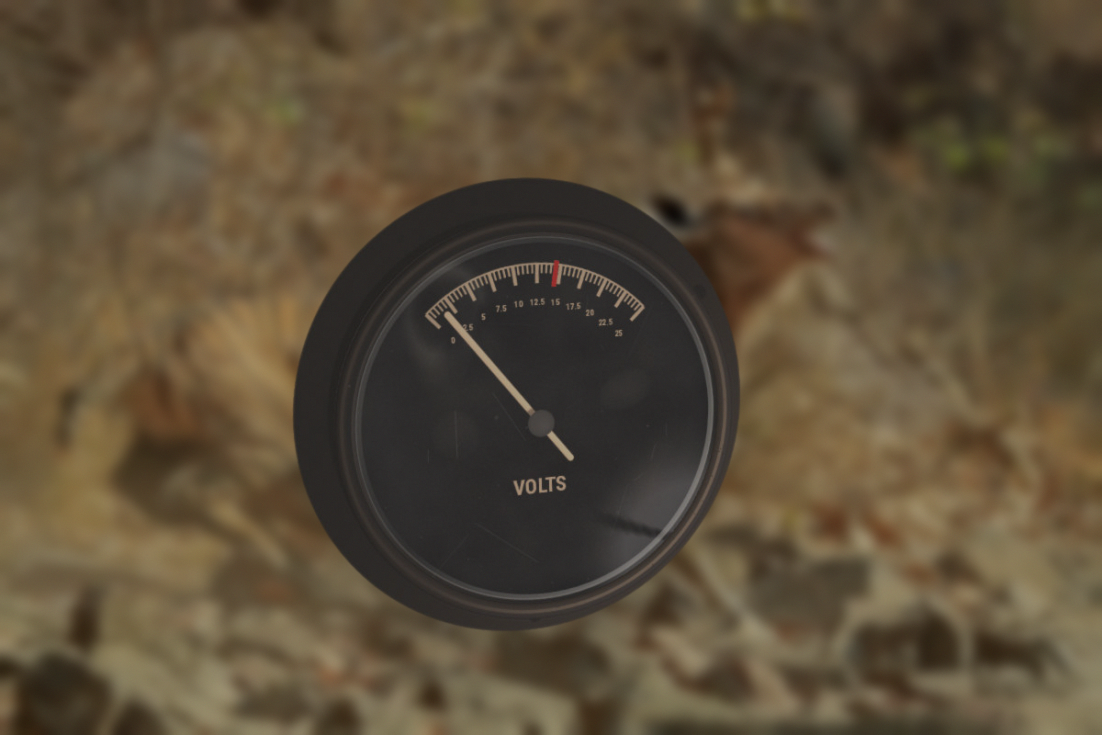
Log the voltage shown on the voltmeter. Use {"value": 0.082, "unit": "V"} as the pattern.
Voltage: {"value": 1.5, "unit": "V"}
